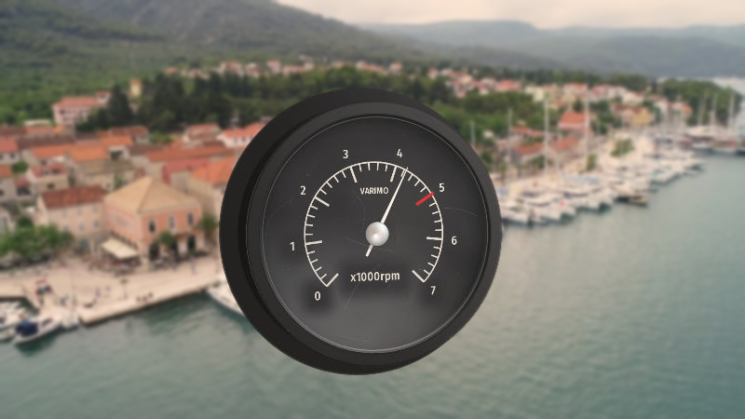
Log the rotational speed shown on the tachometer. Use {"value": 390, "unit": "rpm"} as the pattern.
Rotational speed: {"value": 4200, "unit": "rpm"}
